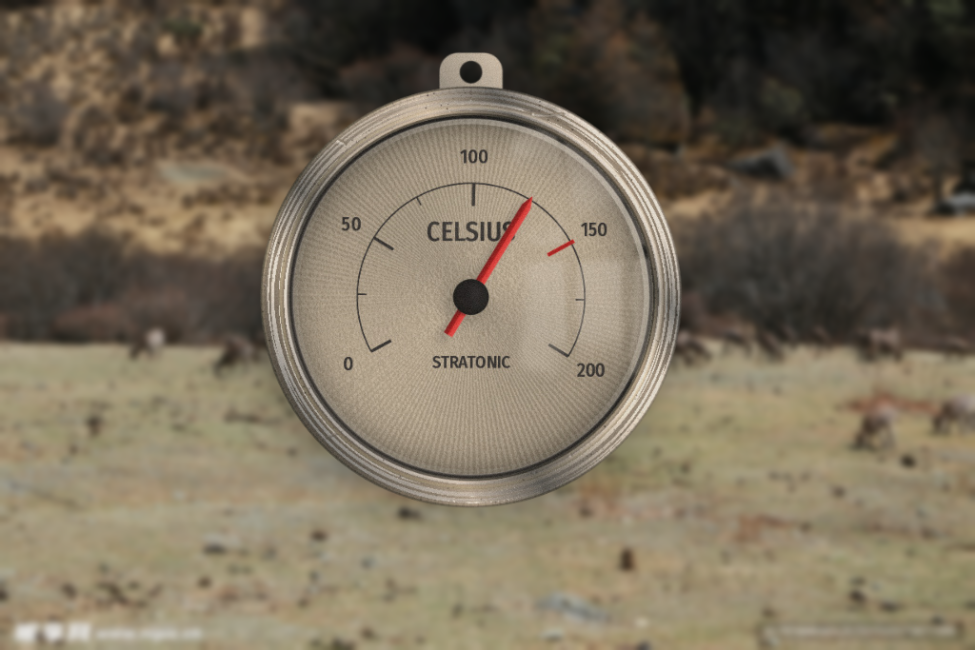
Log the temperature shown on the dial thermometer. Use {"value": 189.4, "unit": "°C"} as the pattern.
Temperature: {"value": 125, "unit": "°C"}
